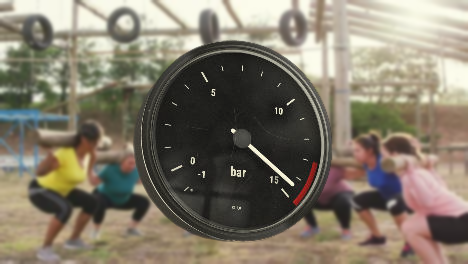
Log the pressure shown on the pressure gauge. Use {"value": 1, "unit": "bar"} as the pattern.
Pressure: {"value": 14.5, "unit": "bar"}
